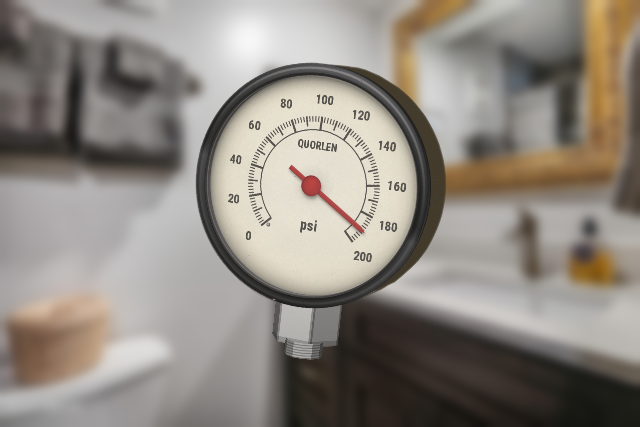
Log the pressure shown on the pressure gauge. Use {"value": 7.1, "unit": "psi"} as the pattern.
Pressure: {"value": 190, "unit": "psi"}
